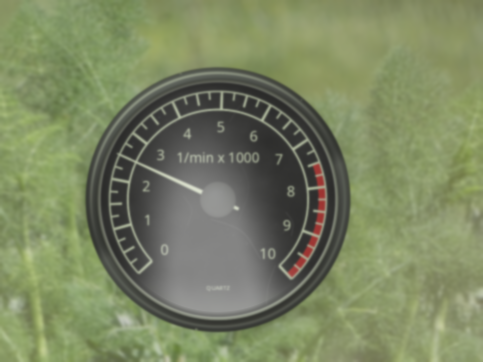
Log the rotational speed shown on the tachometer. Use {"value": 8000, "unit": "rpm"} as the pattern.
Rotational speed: {"value": 2500, "unit": "rpm"}
